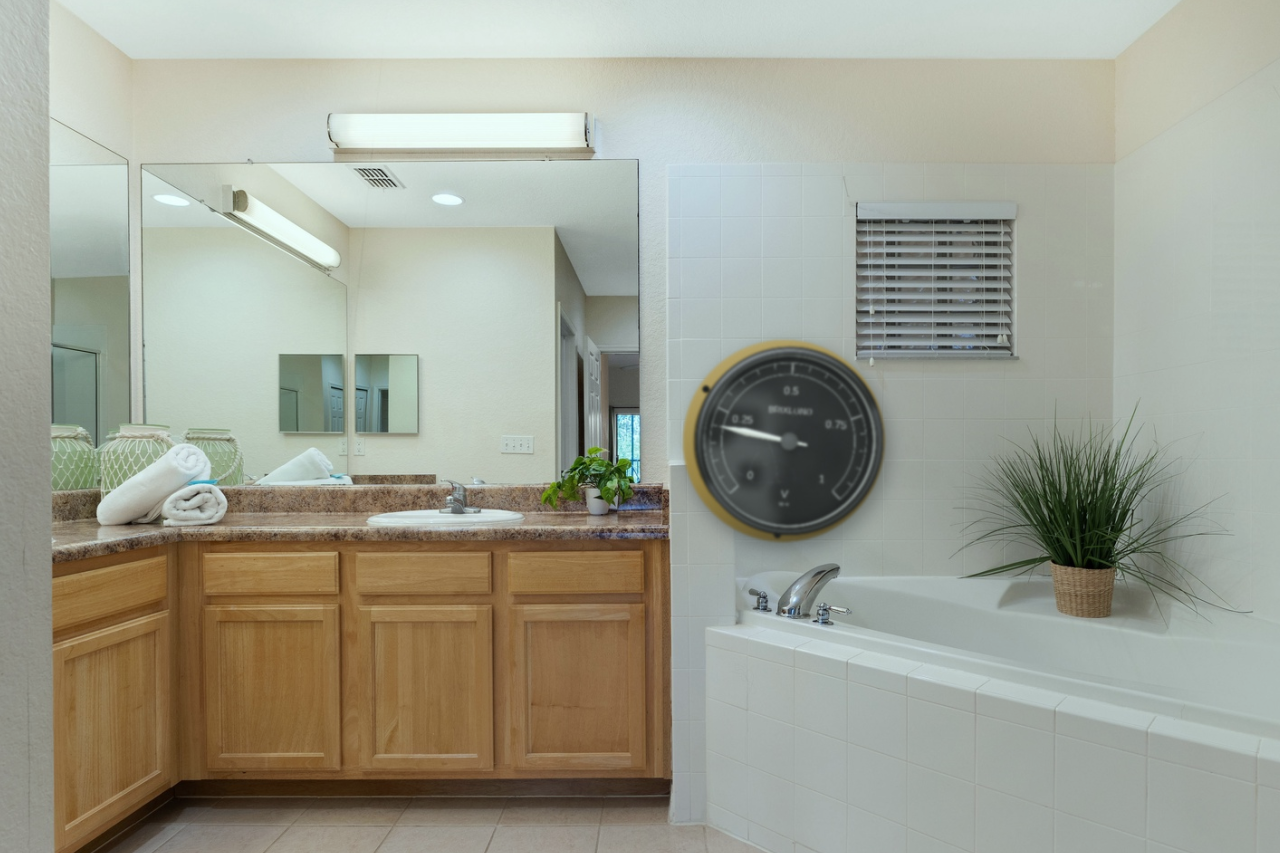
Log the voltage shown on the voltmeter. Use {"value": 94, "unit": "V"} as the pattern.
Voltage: {"value": 0.2, "unit": "V"}
